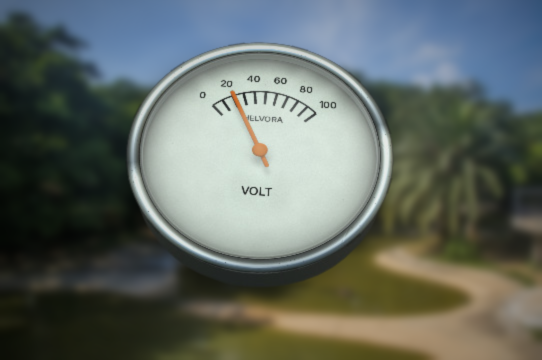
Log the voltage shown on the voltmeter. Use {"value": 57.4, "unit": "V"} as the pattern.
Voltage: {"value": 20, "unit": "V"}
